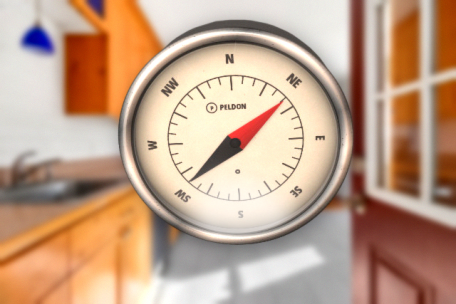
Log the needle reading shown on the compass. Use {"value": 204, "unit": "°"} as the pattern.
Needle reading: {"value": 50, "unit": "°"}
